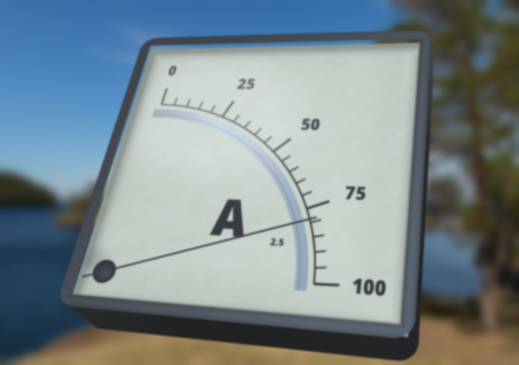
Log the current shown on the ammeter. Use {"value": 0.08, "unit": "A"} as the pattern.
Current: {"value": 80, "unit": "A"}
